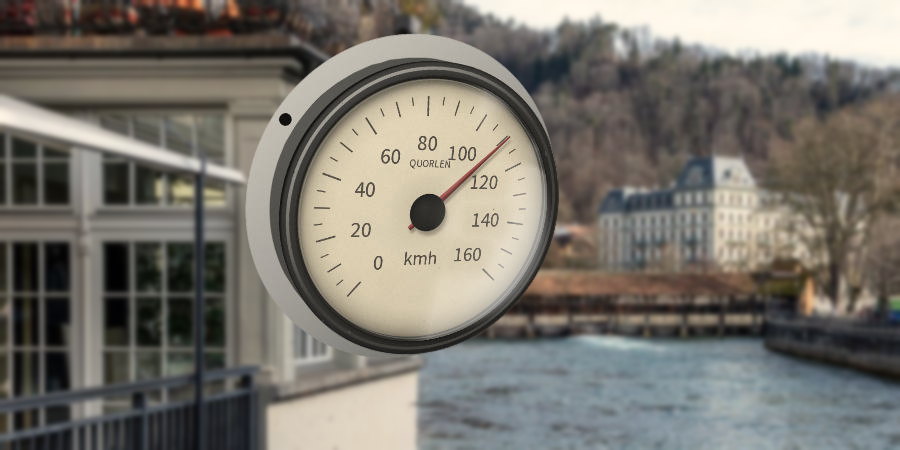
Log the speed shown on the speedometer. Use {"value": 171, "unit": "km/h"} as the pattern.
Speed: {"value": 110, "unit": "km/h"}
